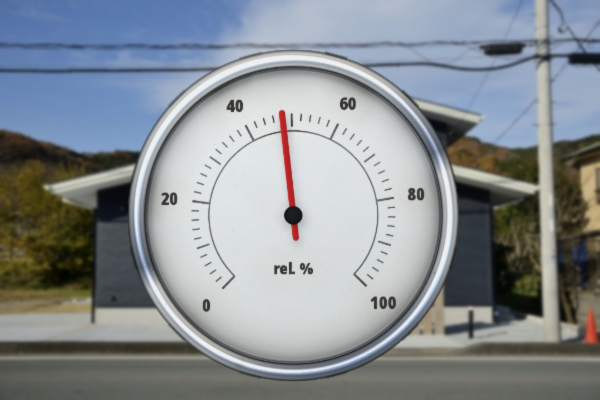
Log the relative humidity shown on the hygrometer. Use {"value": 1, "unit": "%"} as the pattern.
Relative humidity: {"value": 48, "unit": "%"}
